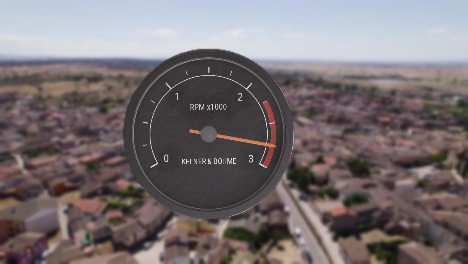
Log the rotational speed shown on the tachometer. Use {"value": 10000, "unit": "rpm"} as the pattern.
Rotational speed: {"value": 2750, "unit": "rpm"}
